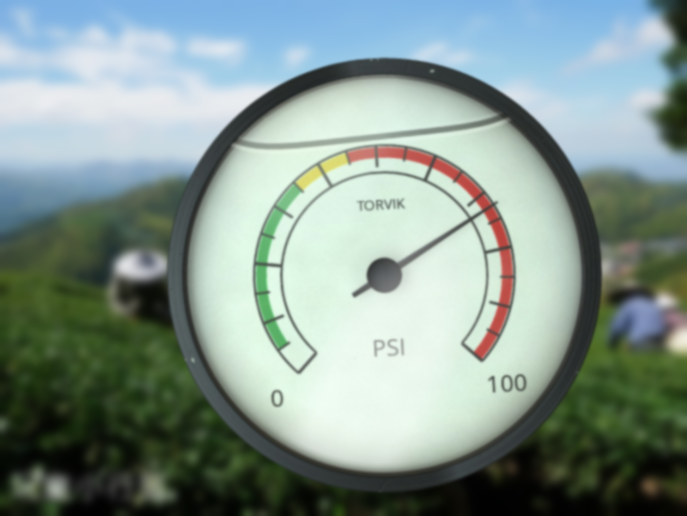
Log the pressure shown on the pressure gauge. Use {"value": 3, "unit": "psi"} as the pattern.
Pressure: {"value": 72.5, "unit": "psi"}
